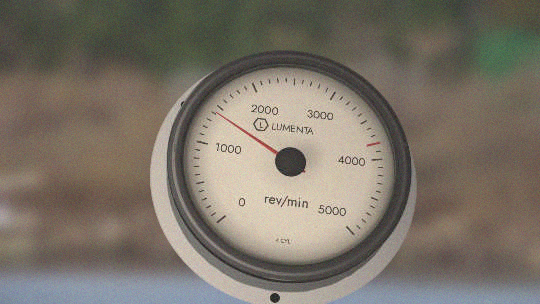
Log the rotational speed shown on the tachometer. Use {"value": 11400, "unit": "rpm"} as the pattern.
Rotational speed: {"value": 1400, "unit": "rpm"}
